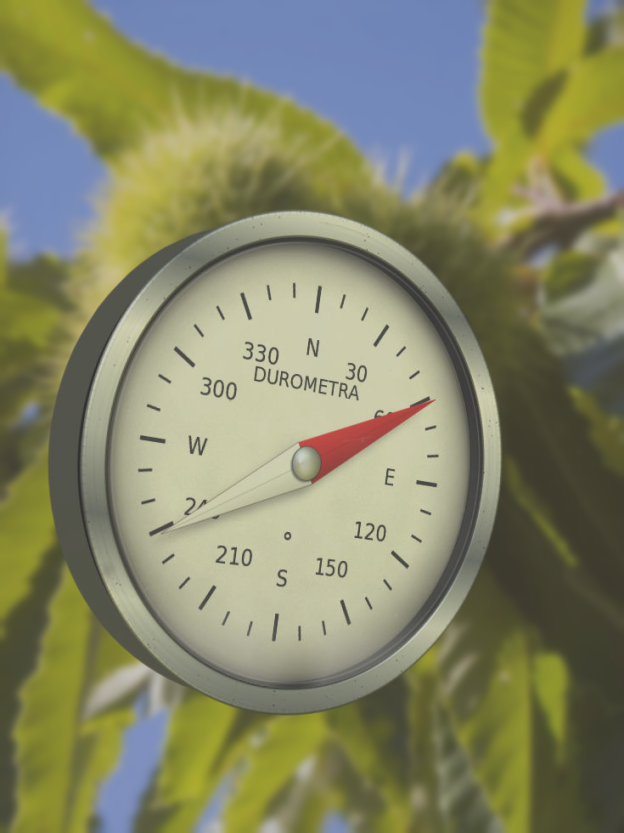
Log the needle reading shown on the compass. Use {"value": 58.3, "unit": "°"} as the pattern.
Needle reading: {"value": 60, "unit": "°"}
